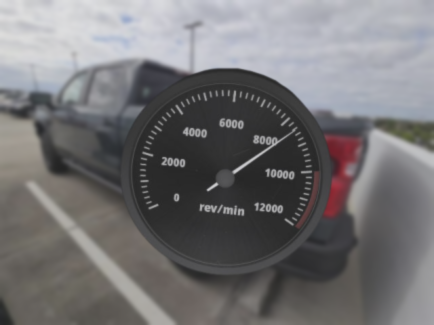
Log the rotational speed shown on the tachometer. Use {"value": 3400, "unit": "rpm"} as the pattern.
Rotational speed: {"value": 8400, "unit": "rpm"}
